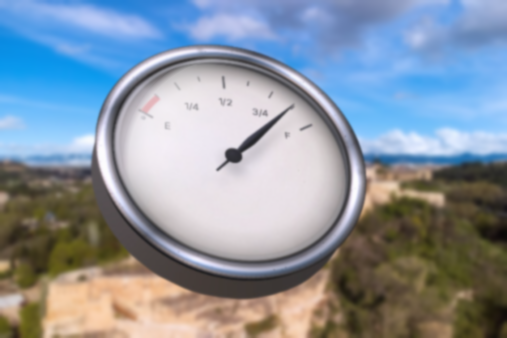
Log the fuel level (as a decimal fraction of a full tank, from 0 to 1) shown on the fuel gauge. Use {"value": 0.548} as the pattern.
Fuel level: {"value": 0.875}
